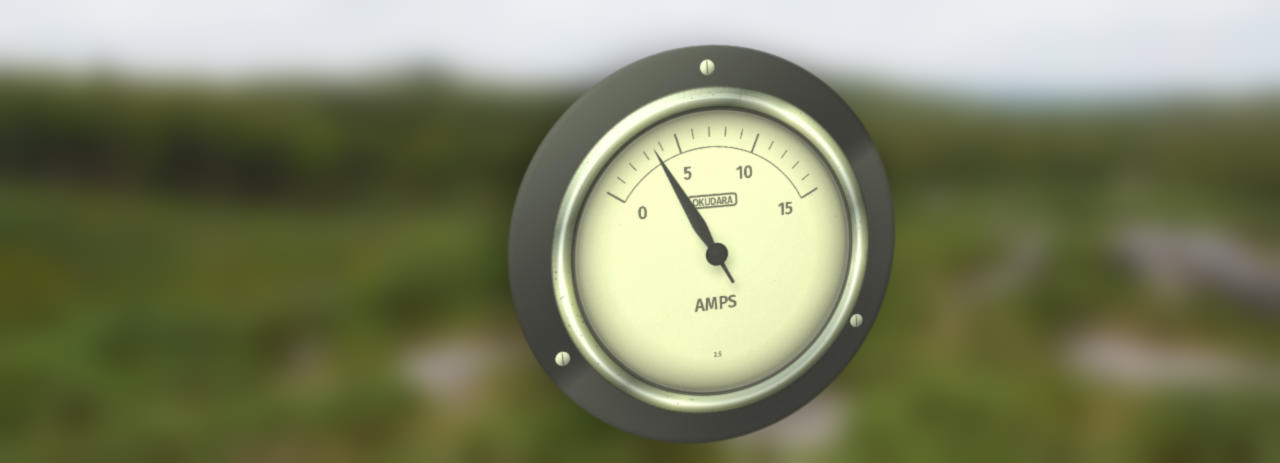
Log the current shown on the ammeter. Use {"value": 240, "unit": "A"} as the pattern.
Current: {"value": 3.5, "unit": "A"}
